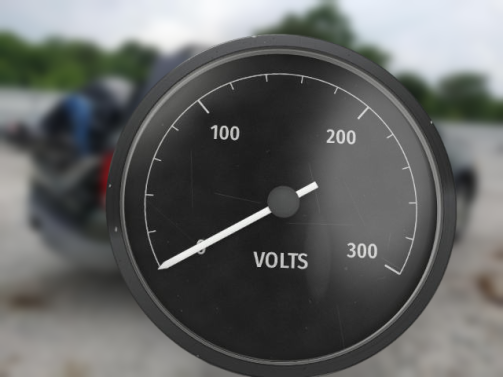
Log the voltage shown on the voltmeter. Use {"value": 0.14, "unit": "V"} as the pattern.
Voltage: {"value": 0, "unit": "V"}
